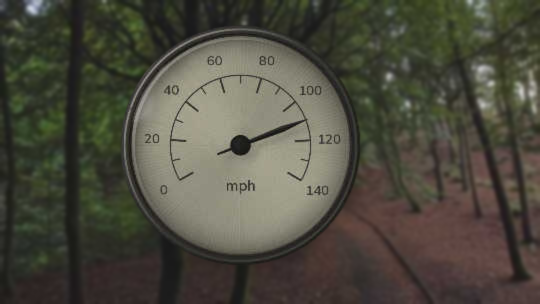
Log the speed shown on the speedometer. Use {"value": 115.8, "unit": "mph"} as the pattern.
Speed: {"value": 110, "unit": "mph"}
